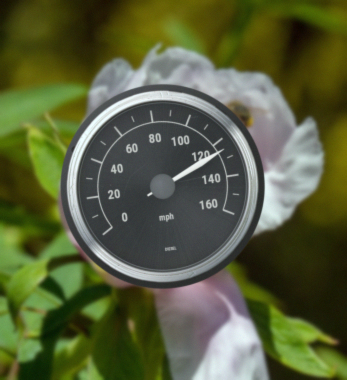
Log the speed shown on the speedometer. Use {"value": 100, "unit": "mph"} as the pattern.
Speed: {"value": 125, "unit": "mph"}
